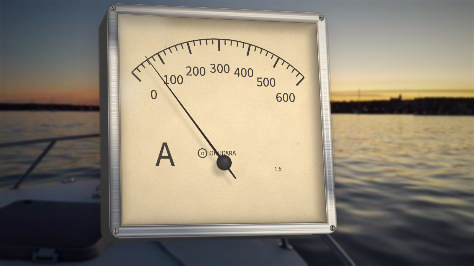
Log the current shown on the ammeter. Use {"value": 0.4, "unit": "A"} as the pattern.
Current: {"value": 60, "unit": "A"}
